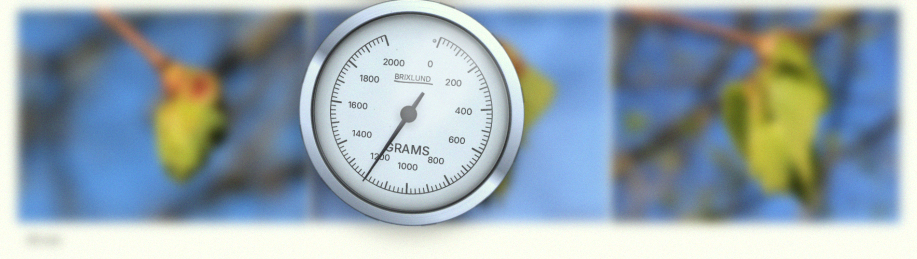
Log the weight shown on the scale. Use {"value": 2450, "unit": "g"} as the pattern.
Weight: {"value": 1200, "unit": "g"}
